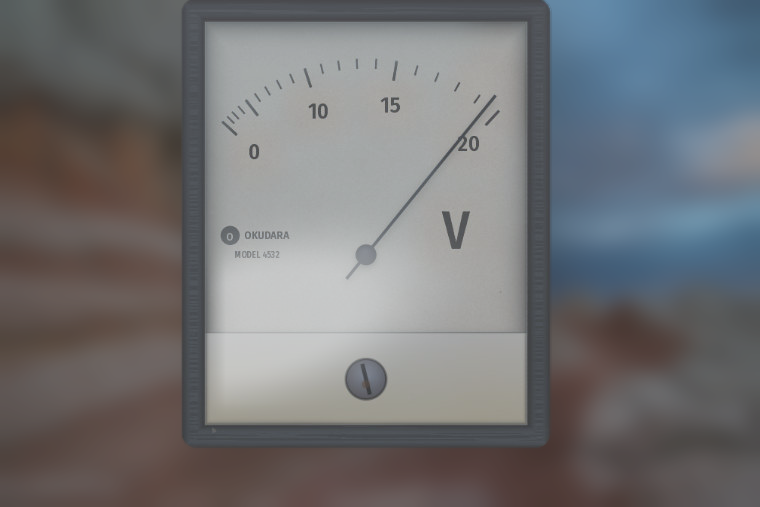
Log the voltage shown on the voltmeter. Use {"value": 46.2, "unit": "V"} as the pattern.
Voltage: {"value": 19.5, "unit": "V"}
